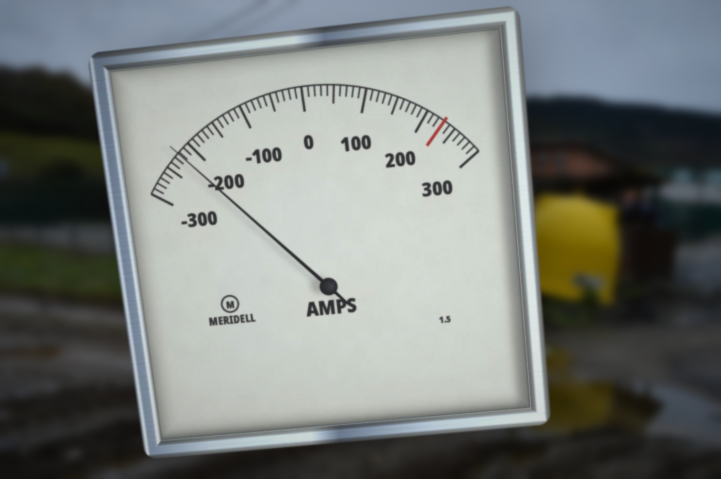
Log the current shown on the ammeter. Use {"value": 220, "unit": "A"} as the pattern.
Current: {"value": -220, "unit": "A"}
